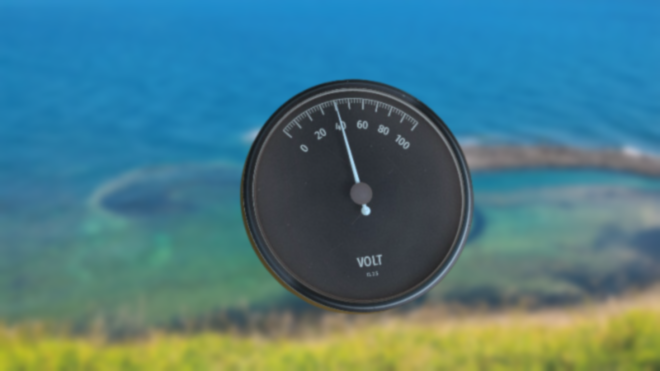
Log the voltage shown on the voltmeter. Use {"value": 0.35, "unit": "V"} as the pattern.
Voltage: {"value": 40, "unit": "V"}
